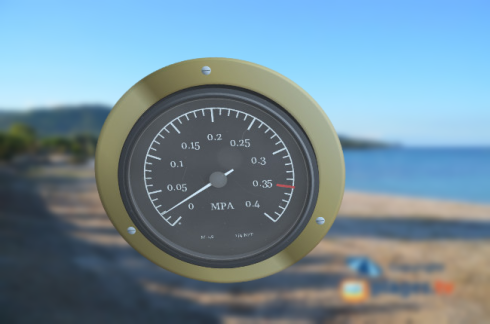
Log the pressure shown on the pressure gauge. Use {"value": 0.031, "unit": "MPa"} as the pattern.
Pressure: {"value": 0.02, "unit": "MPa"}
